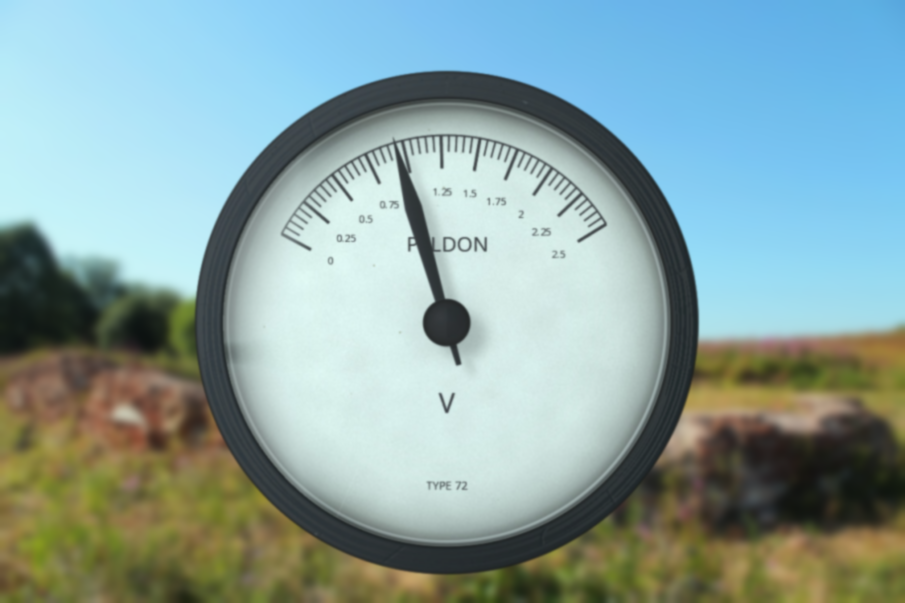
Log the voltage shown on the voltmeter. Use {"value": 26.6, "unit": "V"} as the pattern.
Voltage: {"value": 0.95, "unit": "V"}
